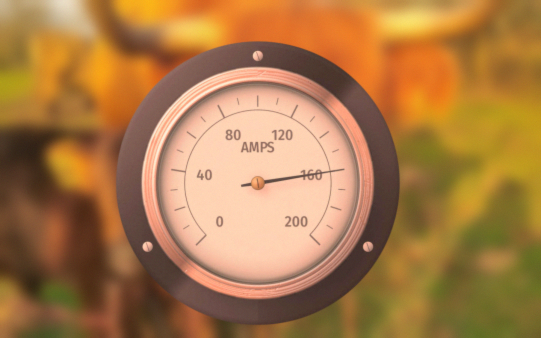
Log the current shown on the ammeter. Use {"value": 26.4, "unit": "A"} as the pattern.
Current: {"value": 160, "unit": "A"}
